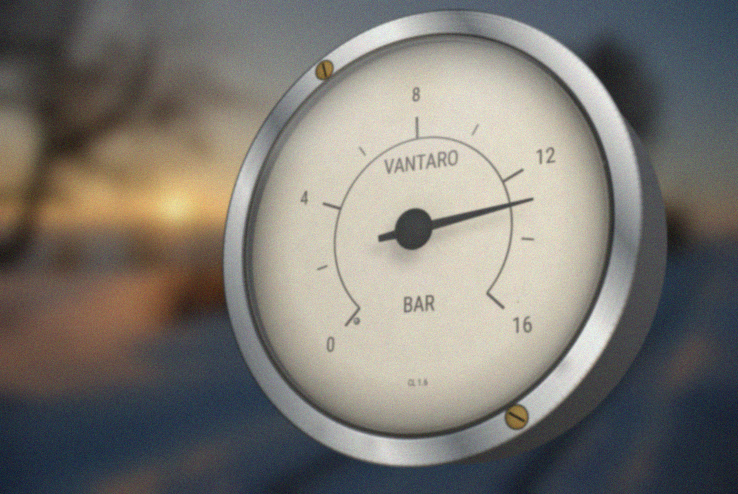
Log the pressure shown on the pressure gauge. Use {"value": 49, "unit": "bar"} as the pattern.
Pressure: {"value": 13, "unit": "bar"}
